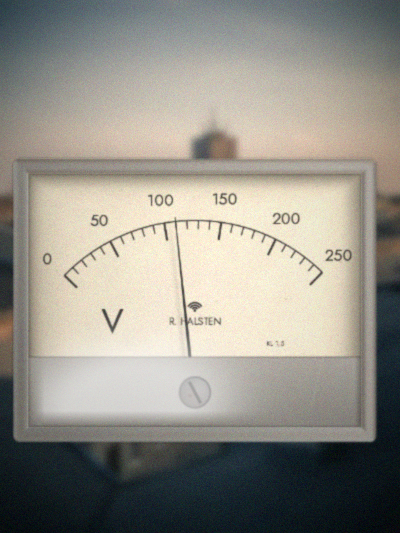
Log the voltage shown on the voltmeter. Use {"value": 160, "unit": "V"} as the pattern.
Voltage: {"value": 110, "unit": "V"}
